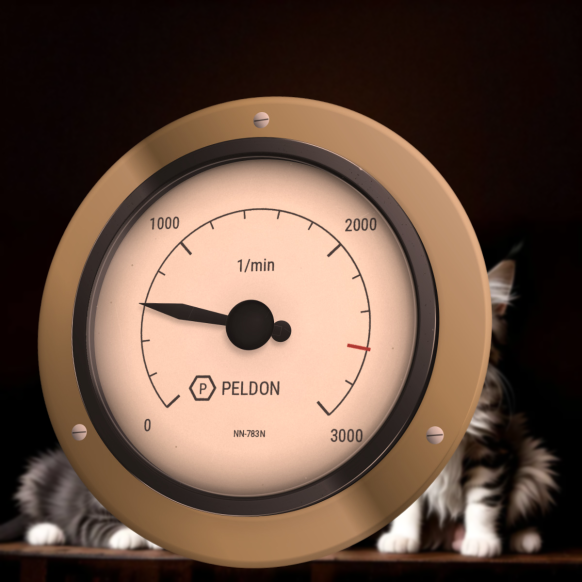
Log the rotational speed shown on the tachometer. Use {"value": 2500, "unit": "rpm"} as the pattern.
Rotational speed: {"value": 600, "unit": "rpm"}
